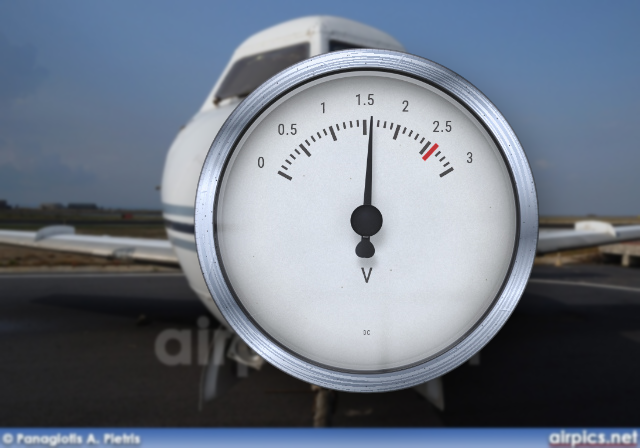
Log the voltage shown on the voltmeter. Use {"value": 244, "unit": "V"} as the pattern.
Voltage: {"value": 1.6, "unit": "V"}
